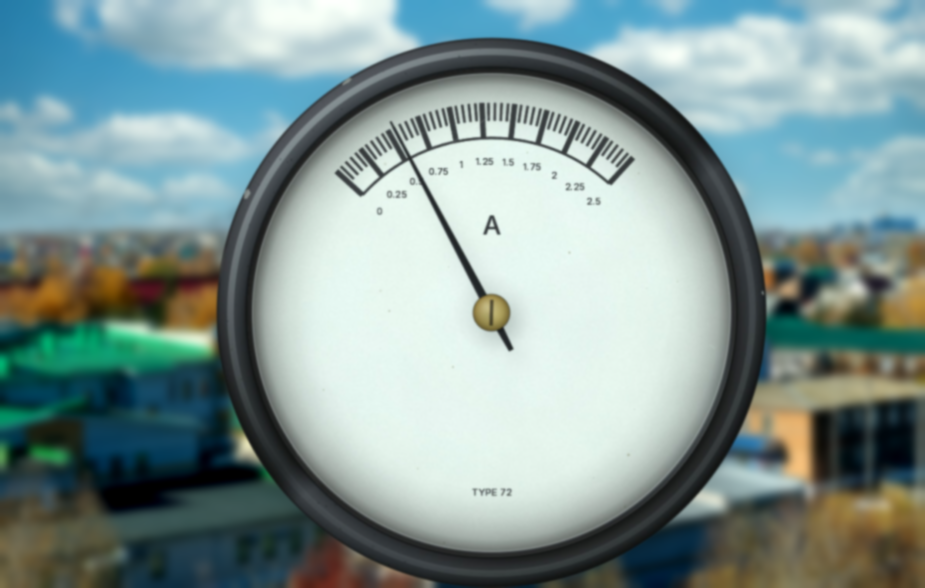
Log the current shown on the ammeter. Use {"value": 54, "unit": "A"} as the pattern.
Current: {"value": 0.55, "unit": "A"}
